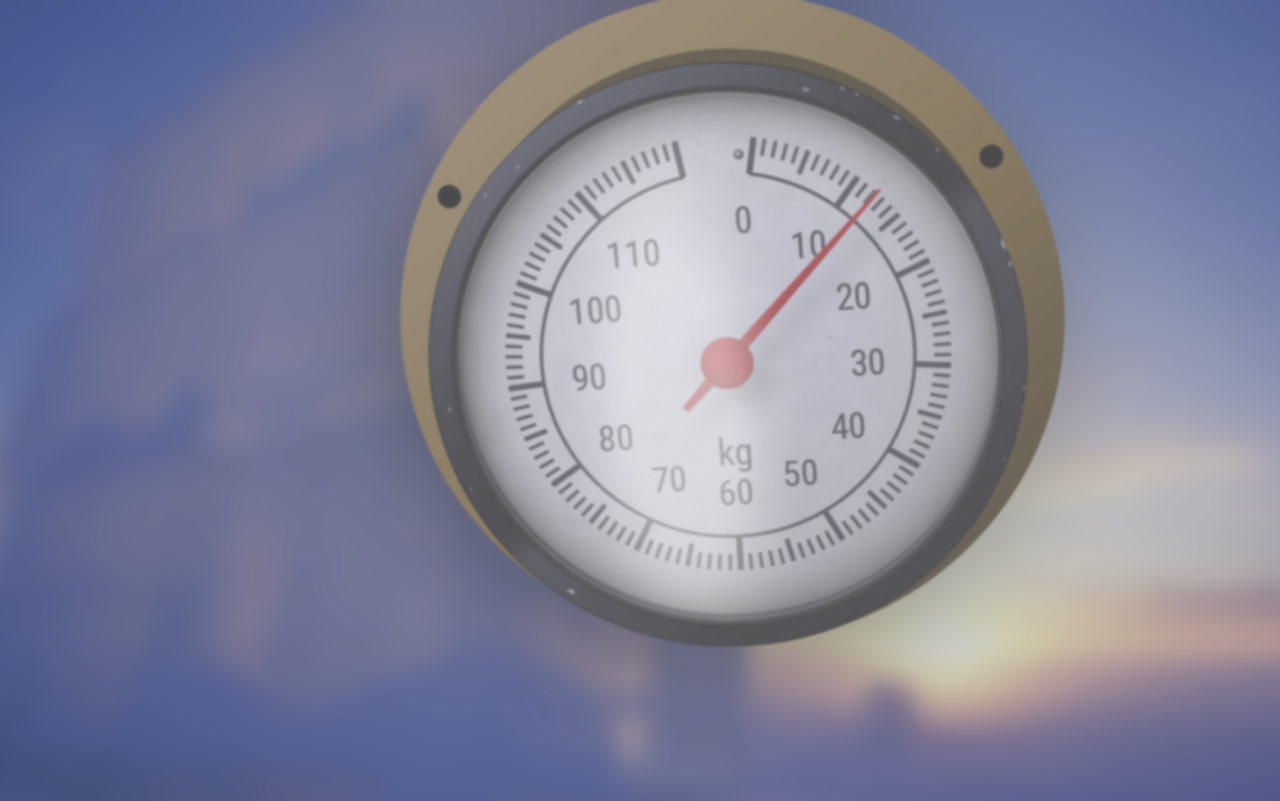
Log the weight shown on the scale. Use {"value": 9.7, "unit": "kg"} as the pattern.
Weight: {"value": 12, "unit": "kg"}
